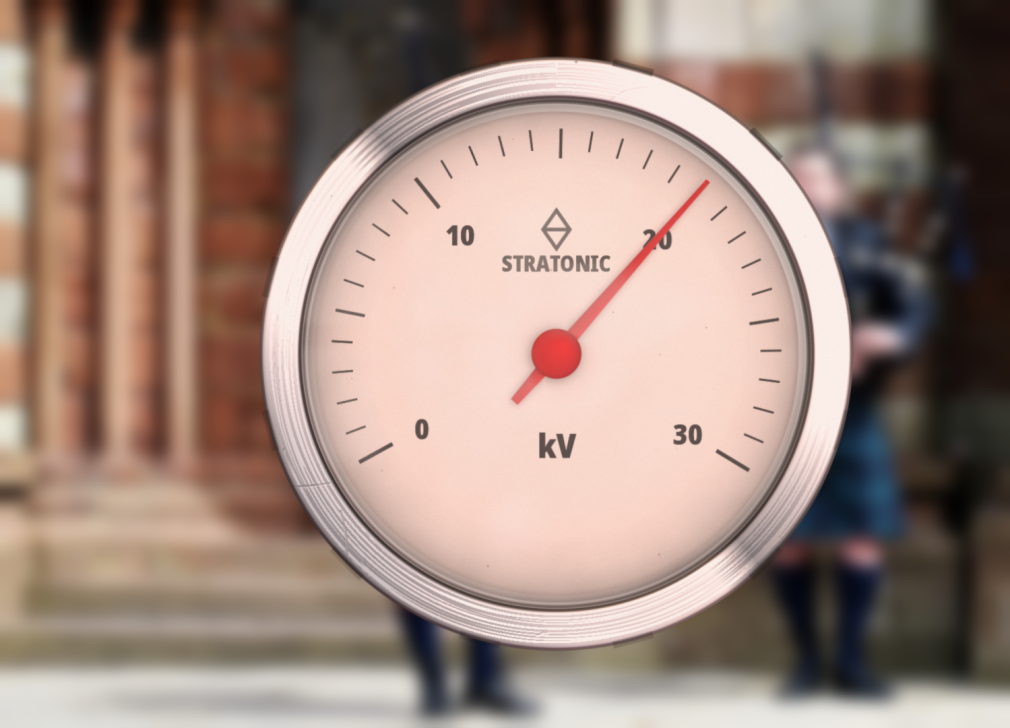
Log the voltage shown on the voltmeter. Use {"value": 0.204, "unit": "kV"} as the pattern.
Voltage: {"value": 20, "unit": "kV"}
